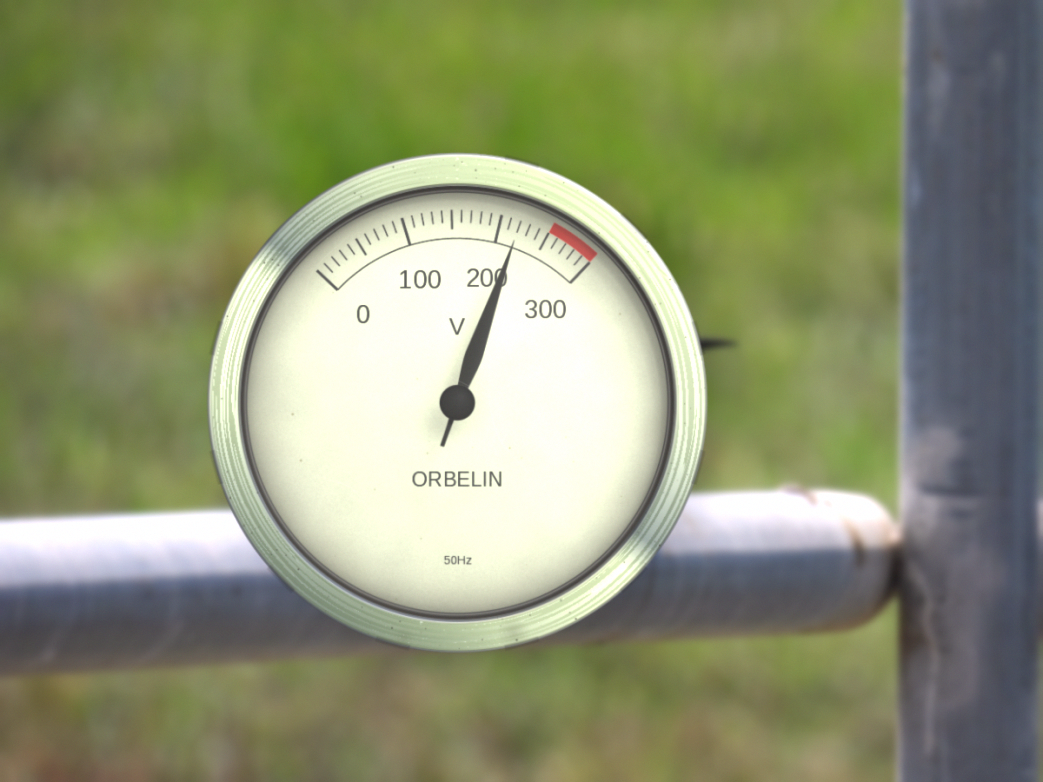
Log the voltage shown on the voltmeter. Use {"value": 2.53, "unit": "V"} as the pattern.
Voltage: {"value": 220, "unit": "V"}
